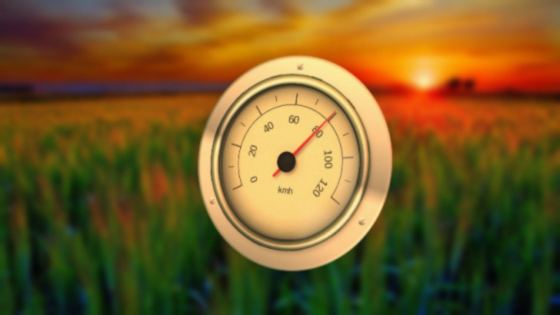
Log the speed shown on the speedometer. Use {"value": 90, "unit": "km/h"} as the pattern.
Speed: {"value": 80, "unit": "km/h"}
